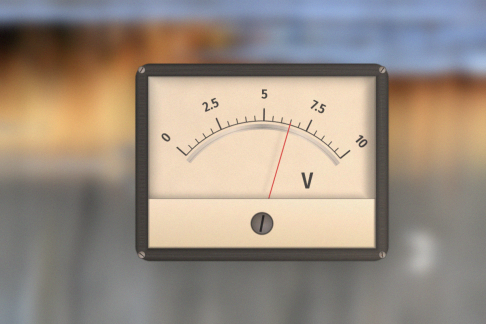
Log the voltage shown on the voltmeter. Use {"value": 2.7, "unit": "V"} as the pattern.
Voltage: {"value": 6.5, "unit": "V"}
